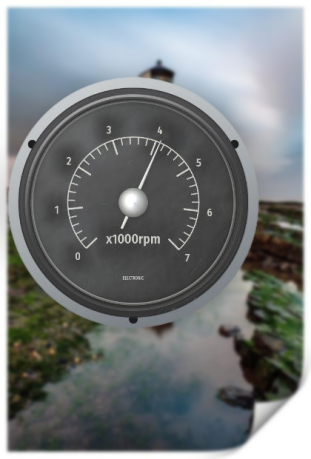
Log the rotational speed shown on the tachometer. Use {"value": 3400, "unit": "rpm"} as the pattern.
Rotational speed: {"value": 4100, "unit": "rpm"}
